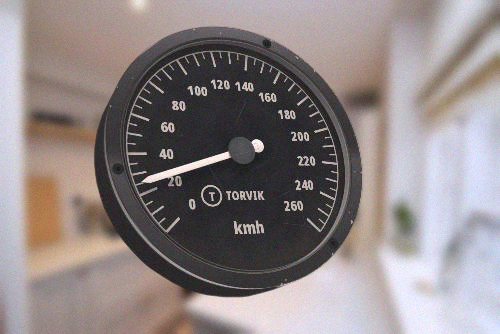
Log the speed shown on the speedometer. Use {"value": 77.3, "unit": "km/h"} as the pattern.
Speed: {"value": 25, "unit": "km/h"}
